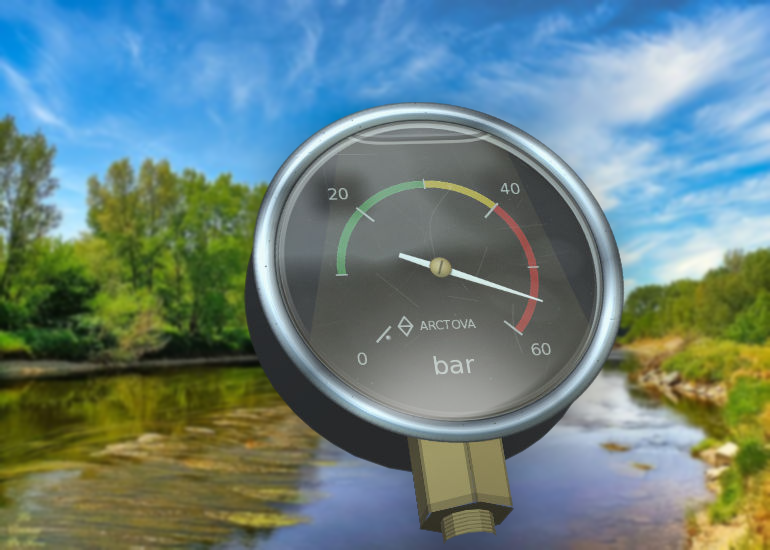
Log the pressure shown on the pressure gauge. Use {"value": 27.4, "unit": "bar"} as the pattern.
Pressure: {"value": 55, "unit": "bar"}
